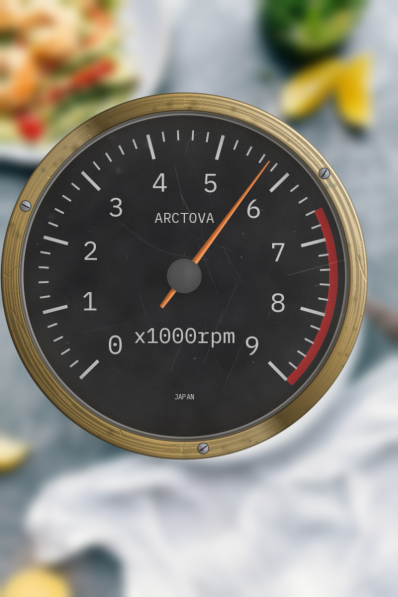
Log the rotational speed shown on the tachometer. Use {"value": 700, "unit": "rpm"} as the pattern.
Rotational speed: {"value": 5700, "unit": "rpm"}
